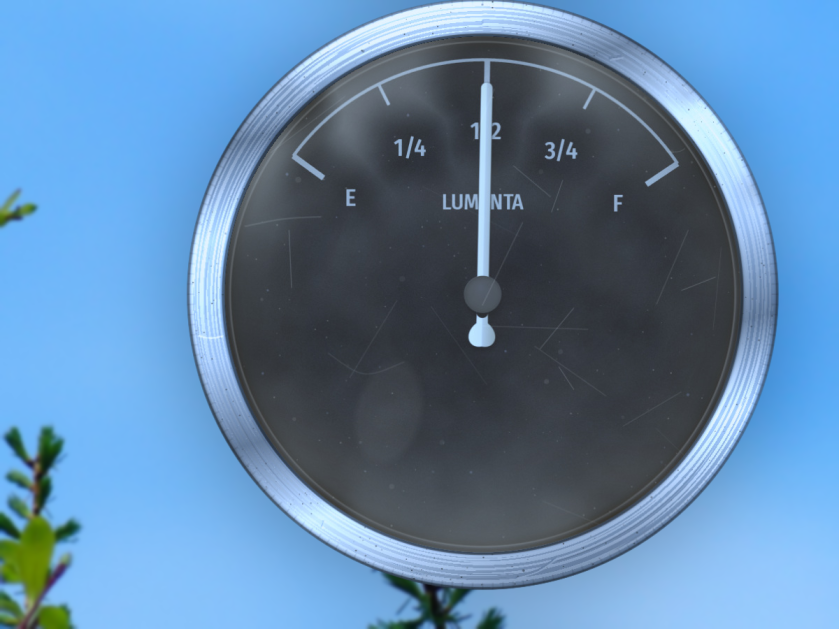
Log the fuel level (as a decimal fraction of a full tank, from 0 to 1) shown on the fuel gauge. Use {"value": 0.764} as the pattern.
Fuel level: {"value": 0.5}
